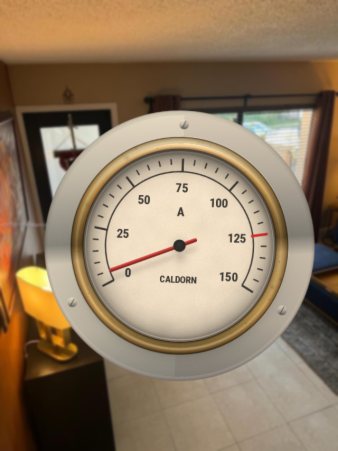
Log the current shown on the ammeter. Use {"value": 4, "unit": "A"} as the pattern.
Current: {"value": 5, "unit": "A"}
